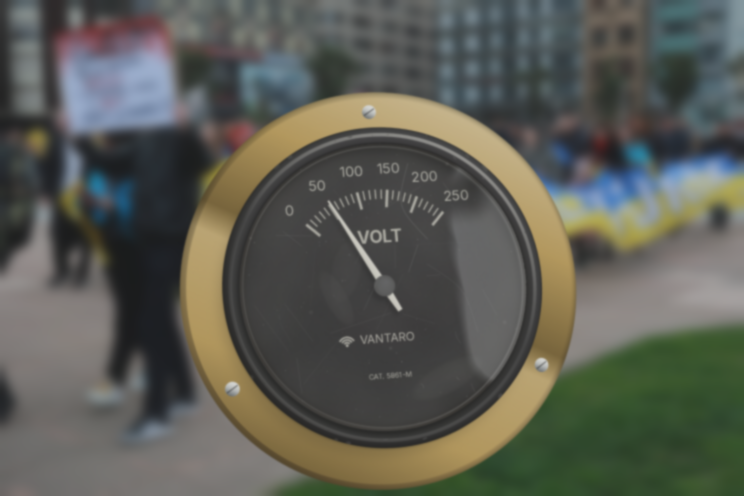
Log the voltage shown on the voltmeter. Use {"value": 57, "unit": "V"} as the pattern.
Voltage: {"value": 50, "unit": "V"}
